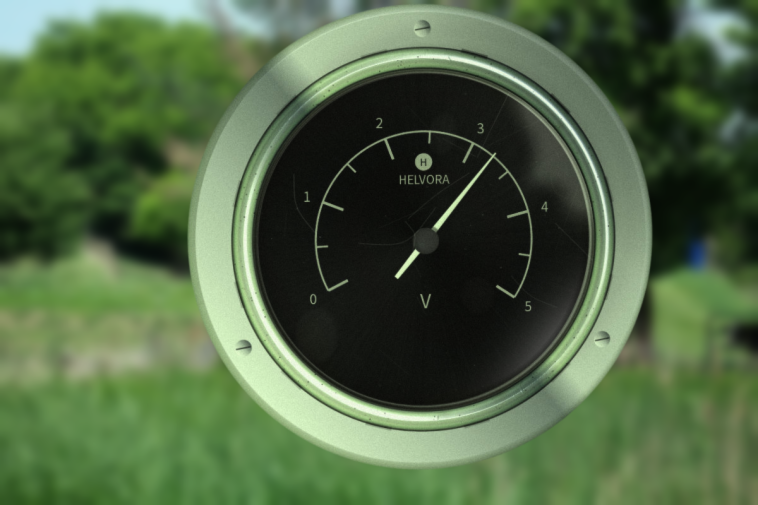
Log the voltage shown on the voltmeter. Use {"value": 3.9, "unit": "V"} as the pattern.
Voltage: {"value": 3.25, "unit": "V"}
